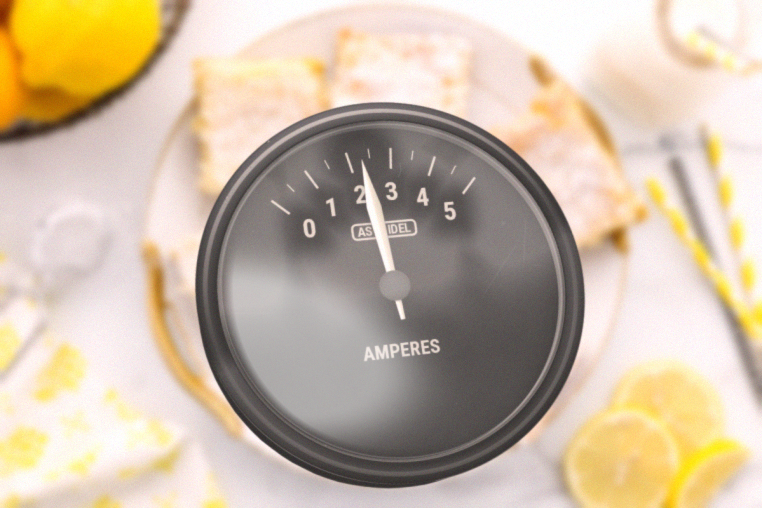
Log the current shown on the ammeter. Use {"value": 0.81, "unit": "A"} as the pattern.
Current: {"value": 2.25, "unit": "A"}
